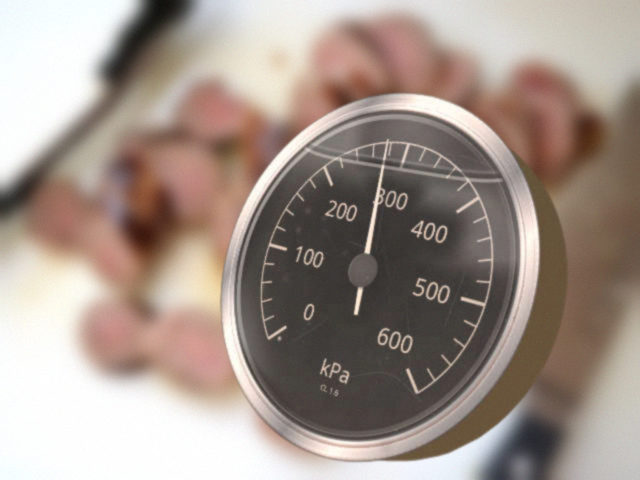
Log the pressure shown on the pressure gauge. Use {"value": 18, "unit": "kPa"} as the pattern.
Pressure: {"value": 280, "unit": "kPa"}
